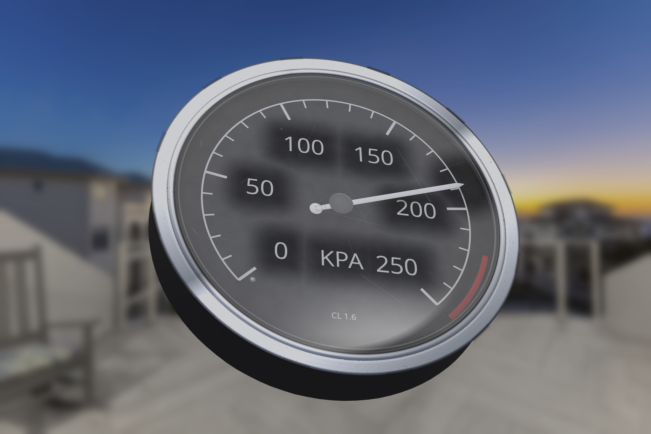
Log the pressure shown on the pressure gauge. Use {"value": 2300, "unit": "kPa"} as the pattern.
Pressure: {"value": 190, "unit": "kPa"}
